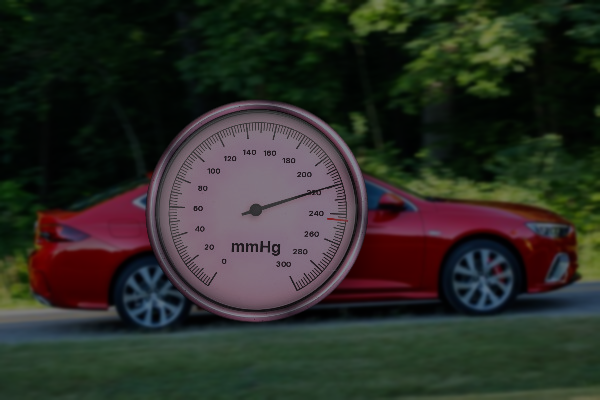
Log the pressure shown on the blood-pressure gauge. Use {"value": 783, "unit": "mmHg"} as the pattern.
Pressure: {"value": 220, "unit": "mmHg"}
